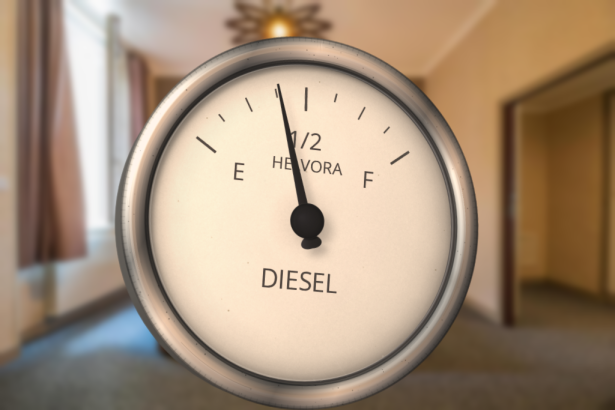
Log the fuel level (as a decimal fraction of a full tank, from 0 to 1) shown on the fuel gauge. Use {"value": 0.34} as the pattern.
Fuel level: {"value": 0.375}
